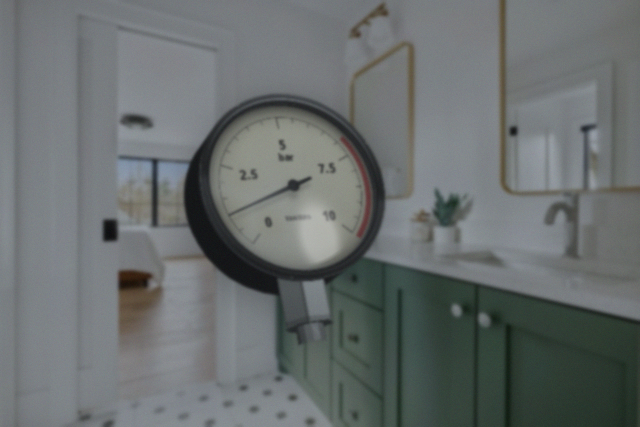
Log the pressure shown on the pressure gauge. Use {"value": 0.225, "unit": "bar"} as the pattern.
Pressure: {"value": 1, "unit": "bar"}
